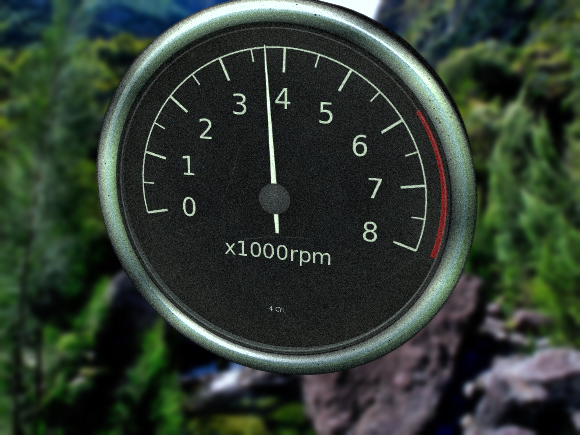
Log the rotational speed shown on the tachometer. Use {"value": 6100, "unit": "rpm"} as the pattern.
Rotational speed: {"value": 3750, "unit": "rpm"}
